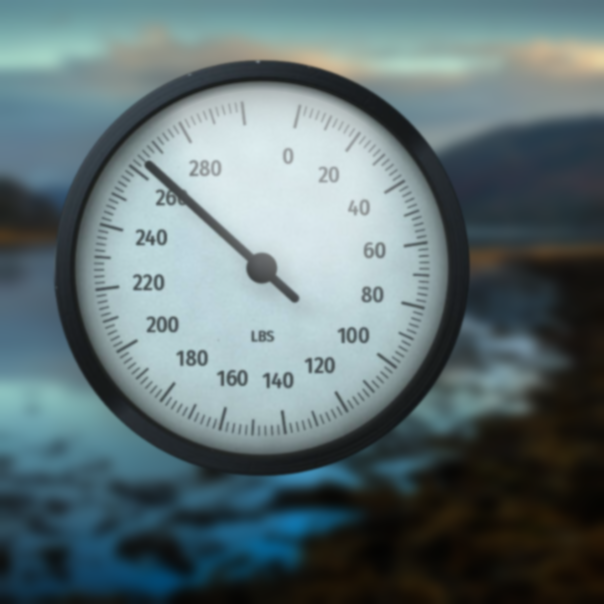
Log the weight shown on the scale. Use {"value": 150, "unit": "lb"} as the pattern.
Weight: {"value": 264, "unit": "lb"}
